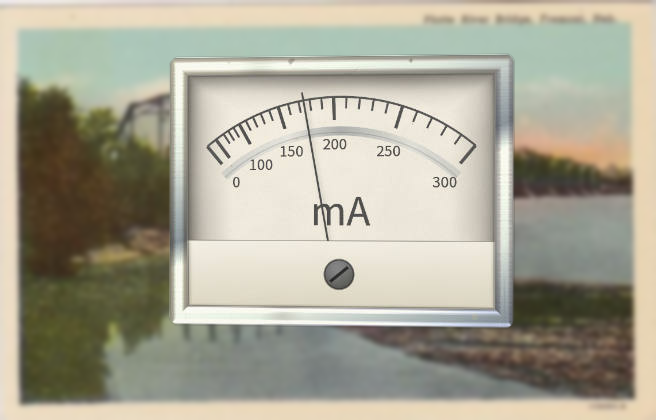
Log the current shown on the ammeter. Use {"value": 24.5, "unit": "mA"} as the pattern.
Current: {"value": 175, "unit": "mA"}
